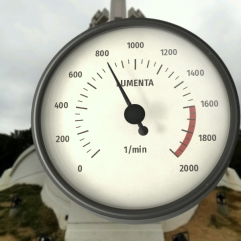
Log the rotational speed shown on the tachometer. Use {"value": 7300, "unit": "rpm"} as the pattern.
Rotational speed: {"value": 800, "unit": "rpm"}
